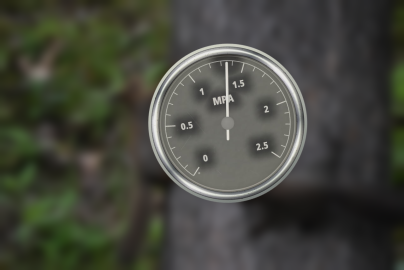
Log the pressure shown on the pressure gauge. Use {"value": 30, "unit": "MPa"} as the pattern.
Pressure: {"value": 1.35, "unit": "MPa"}
